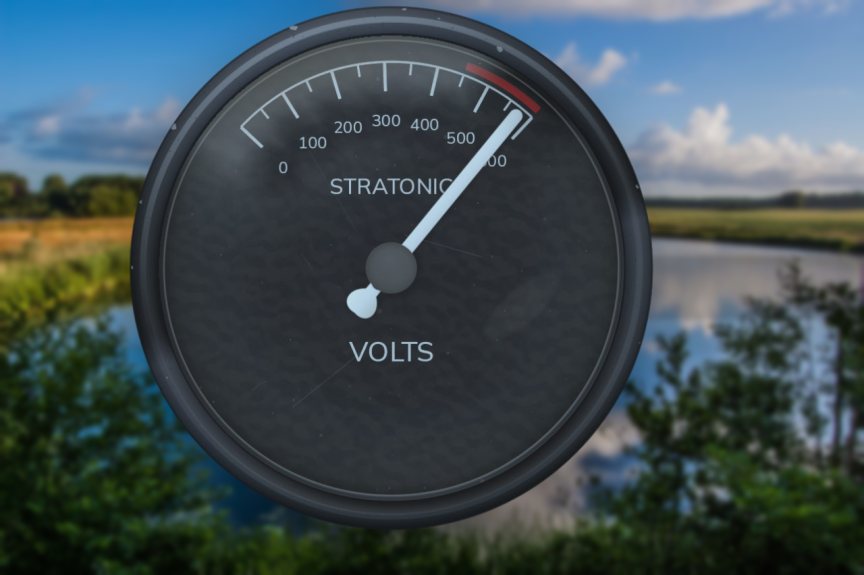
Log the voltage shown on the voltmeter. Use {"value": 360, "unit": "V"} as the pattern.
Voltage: {"value": 575, "unit": "V"}
